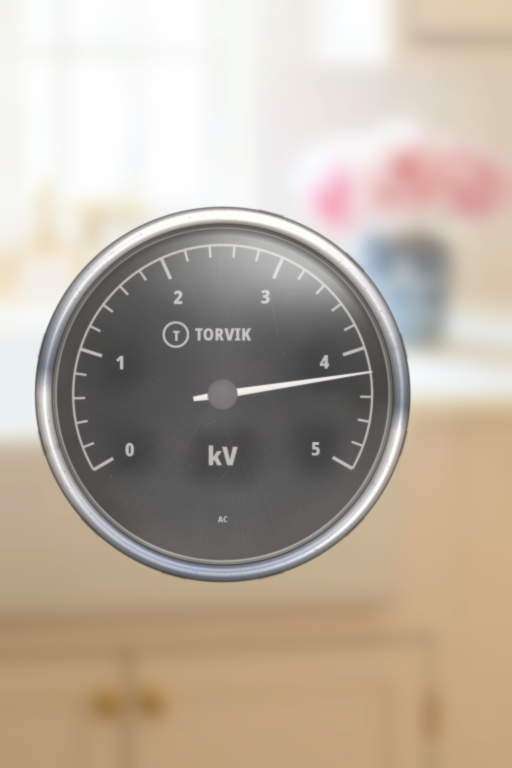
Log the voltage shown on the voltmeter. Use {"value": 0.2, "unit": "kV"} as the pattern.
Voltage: {"value": 4.2, "unit": "kV"}
